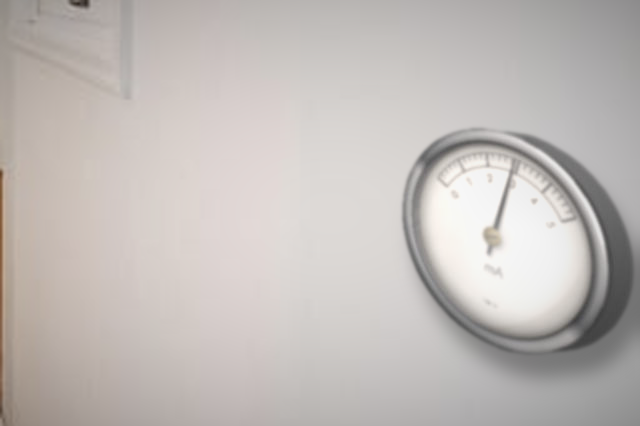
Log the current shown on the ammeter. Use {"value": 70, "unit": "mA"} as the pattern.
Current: {"value": 3, "unit": "mA"}
